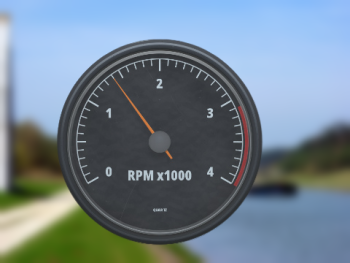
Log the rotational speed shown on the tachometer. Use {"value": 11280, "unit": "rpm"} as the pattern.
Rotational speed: {"value": 1400, "unit": "rpm"}
